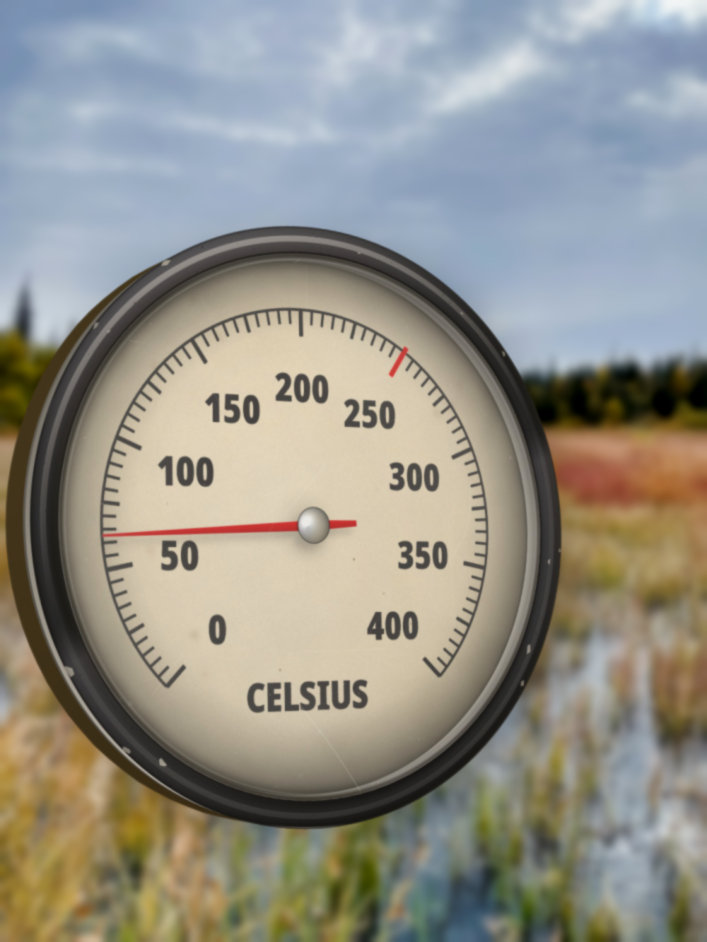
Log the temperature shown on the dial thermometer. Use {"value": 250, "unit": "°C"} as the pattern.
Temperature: {"value": 62.5, "unit": "°C"}
